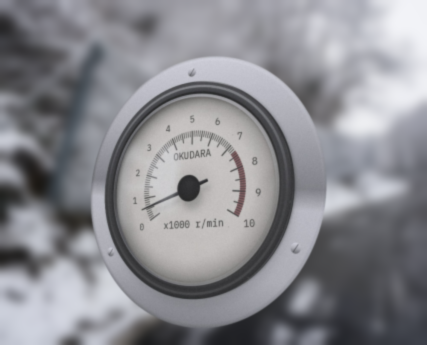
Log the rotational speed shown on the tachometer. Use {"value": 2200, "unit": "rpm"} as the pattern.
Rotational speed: {"value": 500, "unit": "rpm"}
